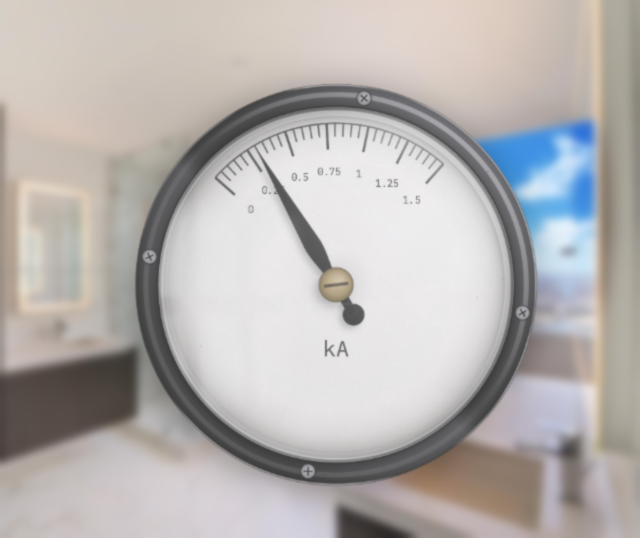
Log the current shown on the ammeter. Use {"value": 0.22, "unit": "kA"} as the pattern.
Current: {"value": 0.3, "unit": "kA"}
